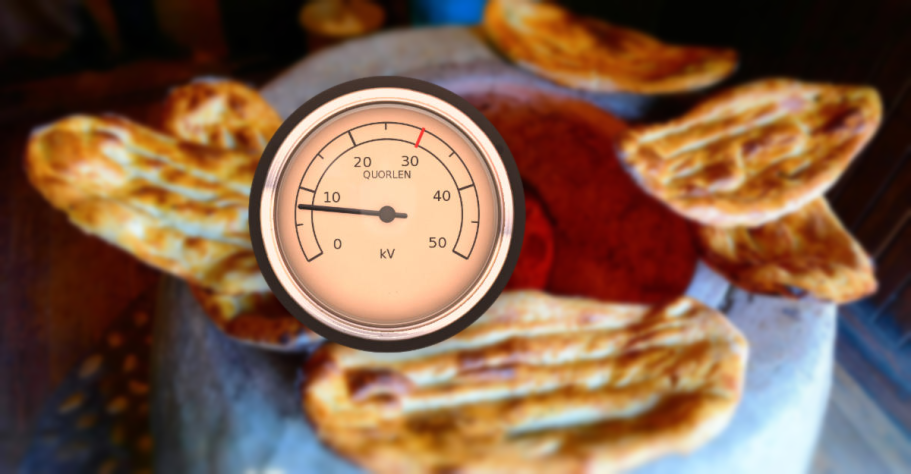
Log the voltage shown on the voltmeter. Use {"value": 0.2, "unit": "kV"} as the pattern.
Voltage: {"value": 7.5, "unit": "kV"}
